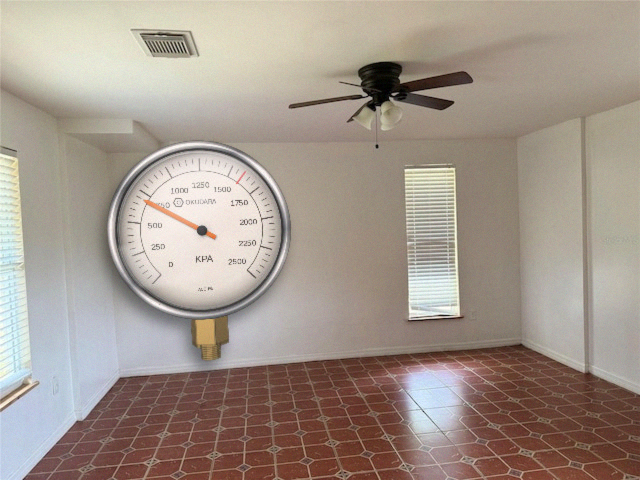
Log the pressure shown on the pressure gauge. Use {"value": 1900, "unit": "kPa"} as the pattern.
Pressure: {"value": 700, "unit": "kPa"}
